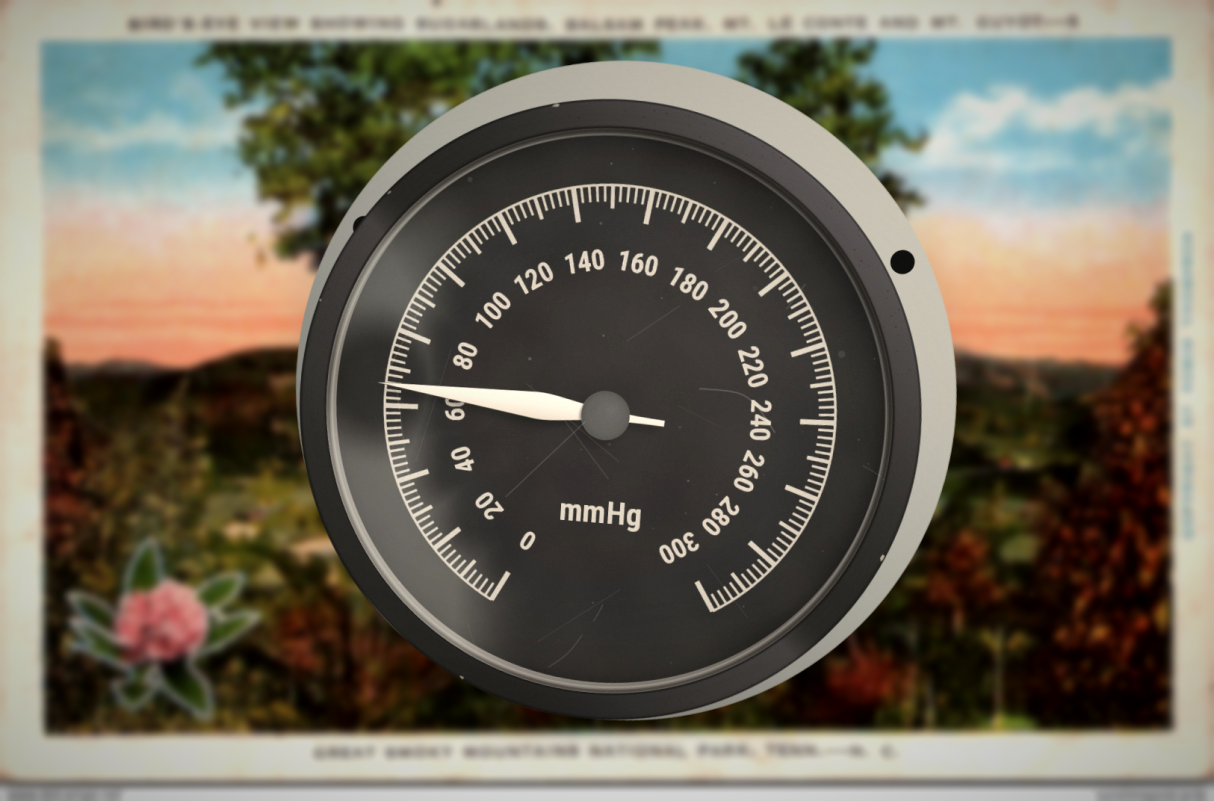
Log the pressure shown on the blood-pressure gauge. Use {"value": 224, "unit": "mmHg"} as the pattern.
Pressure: {"value": 66, "unit": "mmHg"}
